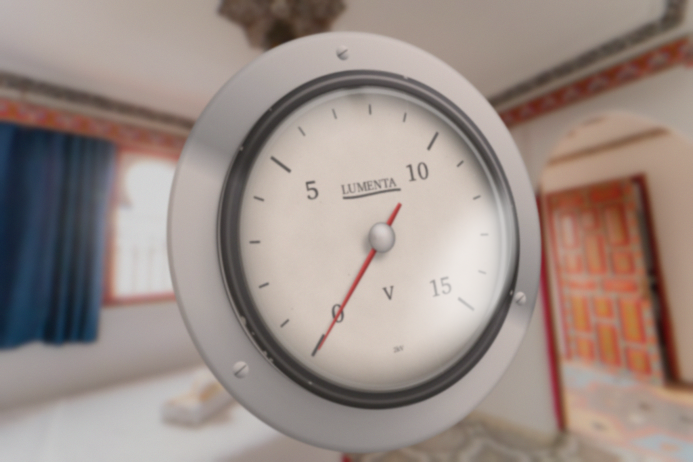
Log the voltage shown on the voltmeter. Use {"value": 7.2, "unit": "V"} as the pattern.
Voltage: {"value": 0, "unit": "V"}
